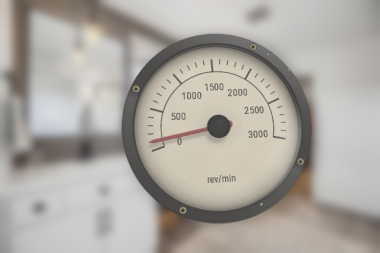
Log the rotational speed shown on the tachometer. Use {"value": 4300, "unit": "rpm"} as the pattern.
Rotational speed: {"value": 100, "unit": "rpm"}
